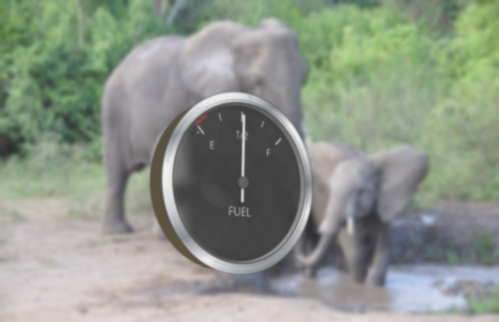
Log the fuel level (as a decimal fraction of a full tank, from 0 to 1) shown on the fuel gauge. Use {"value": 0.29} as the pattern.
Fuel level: {"value": 0.5}
